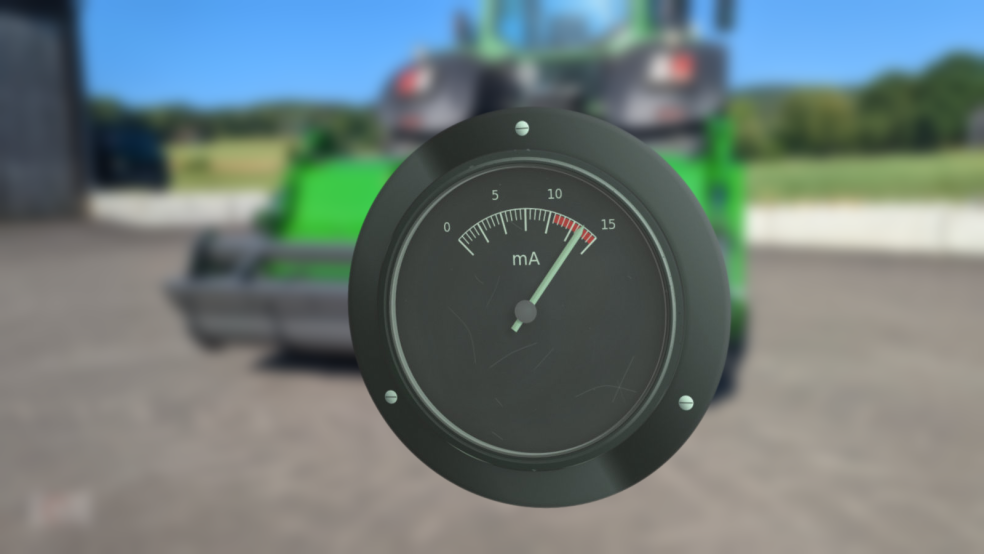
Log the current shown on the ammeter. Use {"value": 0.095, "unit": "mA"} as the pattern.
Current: {"value": 13.5, "unit": "mA"}
